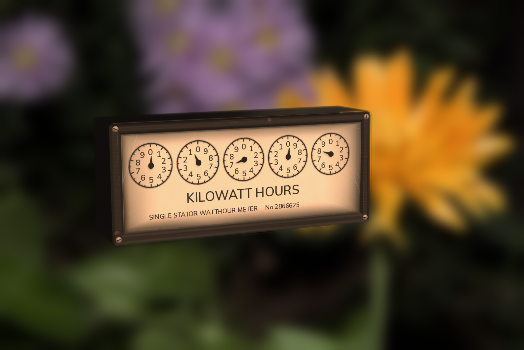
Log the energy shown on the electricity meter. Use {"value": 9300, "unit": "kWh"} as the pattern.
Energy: {"value": 698, "unit": "kWh"}
